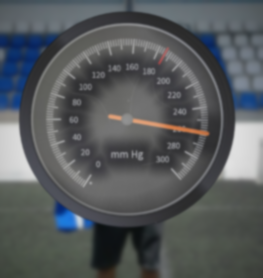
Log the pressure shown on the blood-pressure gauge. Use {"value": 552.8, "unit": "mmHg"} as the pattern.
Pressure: {"value": 260, "unit": "mmHg"}
